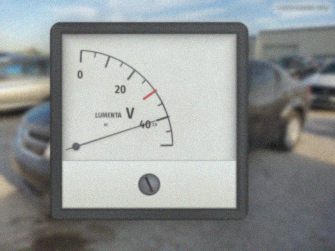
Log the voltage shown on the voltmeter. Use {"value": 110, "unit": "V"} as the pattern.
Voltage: {"value": 40, "unit": "V"}
